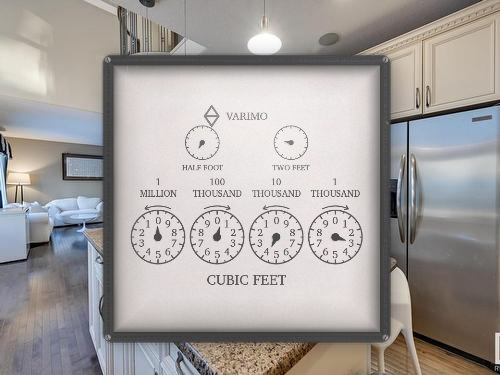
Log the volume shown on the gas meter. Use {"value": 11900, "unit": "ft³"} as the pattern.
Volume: {"value": 4300, "unit": "ft³"}
